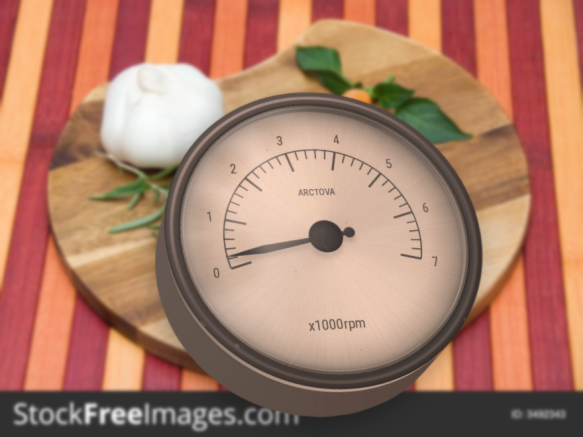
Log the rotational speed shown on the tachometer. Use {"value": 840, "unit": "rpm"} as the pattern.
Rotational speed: {"value": 200, "unit": "rpm"}
